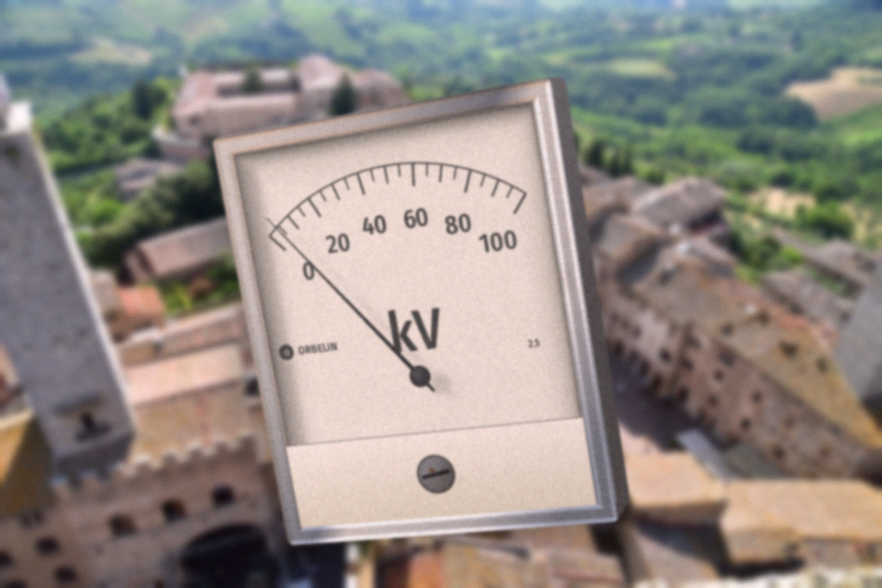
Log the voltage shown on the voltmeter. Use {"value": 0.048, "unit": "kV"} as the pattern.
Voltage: {"value": 5, "unit": "kV"}
